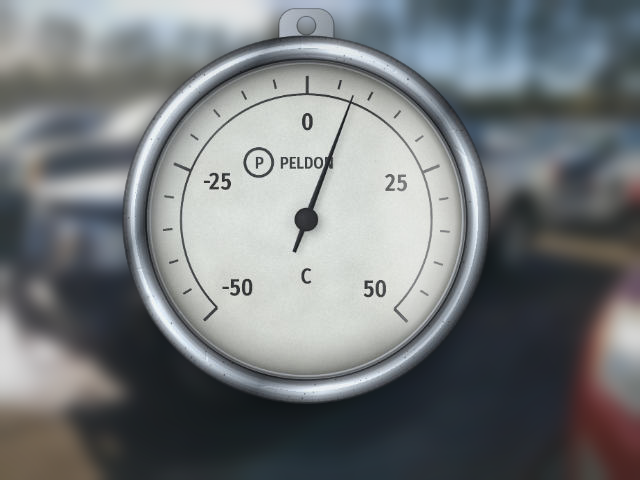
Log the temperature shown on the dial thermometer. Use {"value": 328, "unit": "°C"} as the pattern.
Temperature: {"value": 7.5, "unit": "°C"}
